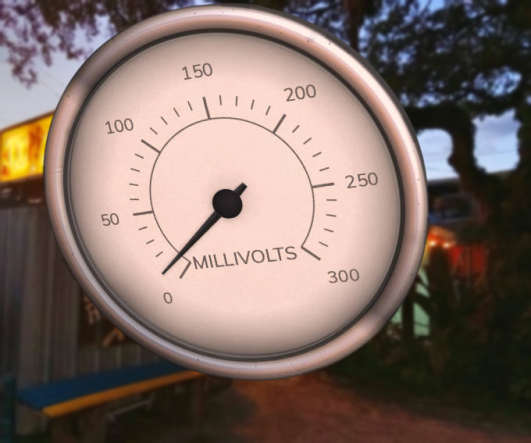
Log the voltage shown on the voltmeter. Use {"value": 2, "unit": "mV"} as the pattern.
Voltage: {"value": 10, "unit": "mV"}
